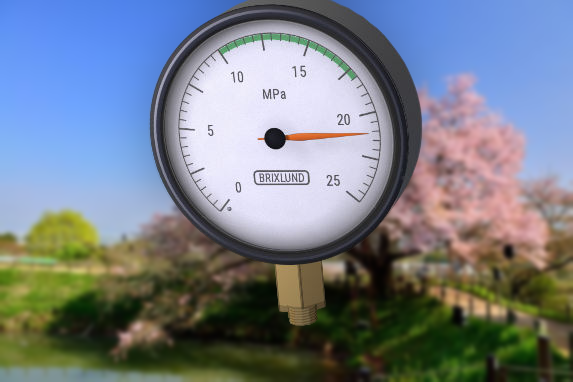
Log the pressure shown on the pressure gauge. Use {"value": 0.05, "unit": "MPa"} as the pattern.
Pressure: {"value": 21, "unit": "MPa"}
